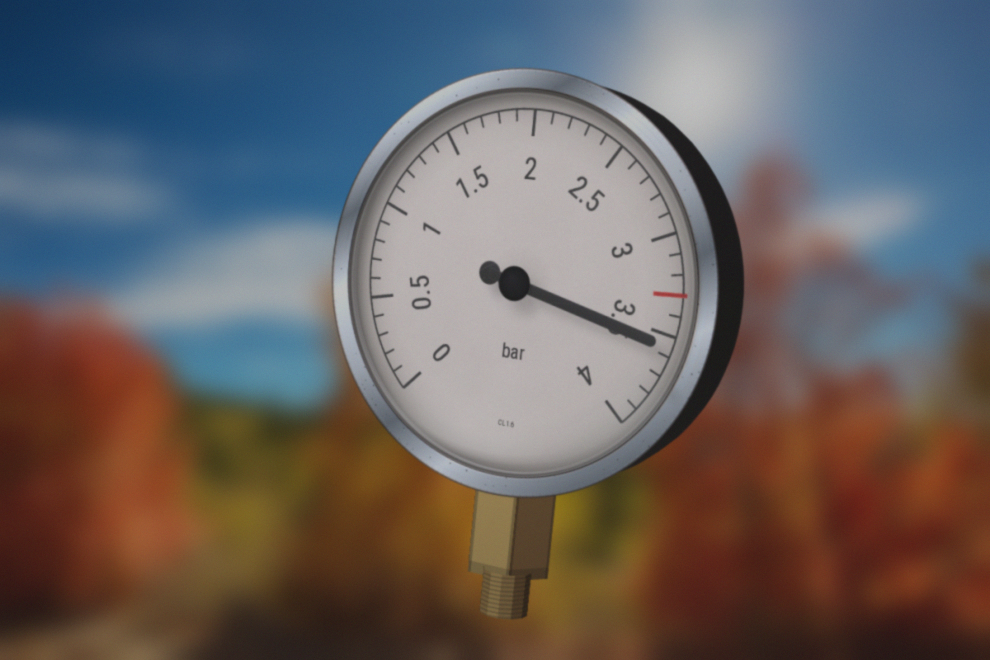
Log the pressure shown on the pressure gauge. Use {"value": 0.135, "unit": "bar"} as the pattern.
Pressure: {"value": 3.55, "unit": "bar"}
